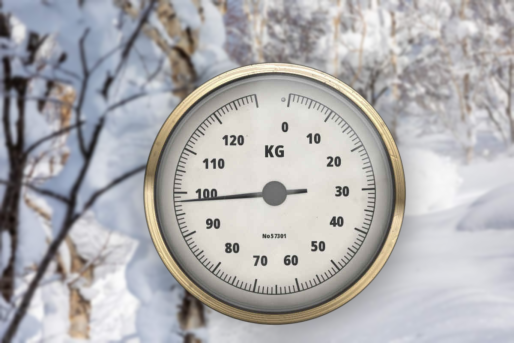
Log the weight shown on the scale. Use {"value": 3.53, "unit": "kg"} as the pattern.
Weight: {"value": 98, "unit": "kg"}
